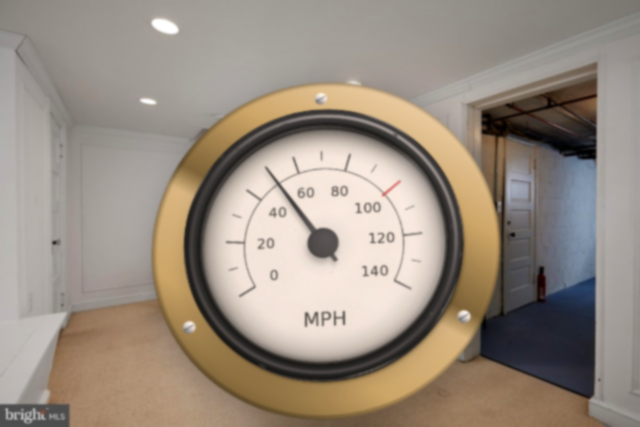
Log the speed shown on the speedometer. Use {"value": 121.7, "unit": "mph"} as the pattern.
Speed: {"value": 50, "unit": "mph"}
